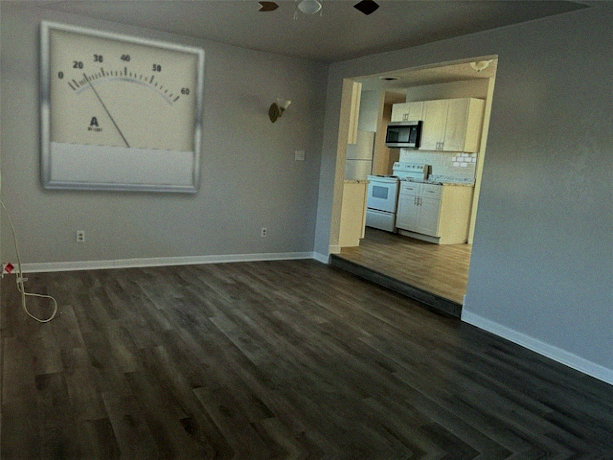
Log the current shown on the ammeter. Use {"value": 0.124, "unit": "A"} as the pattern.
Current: {"value": 20, "unit": "A"}
